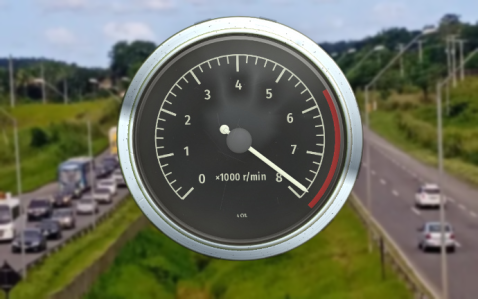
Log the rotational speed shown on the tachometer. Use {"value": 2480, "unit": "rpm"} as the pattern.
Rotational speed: {"value": 7800, "unit": "rpm"}
